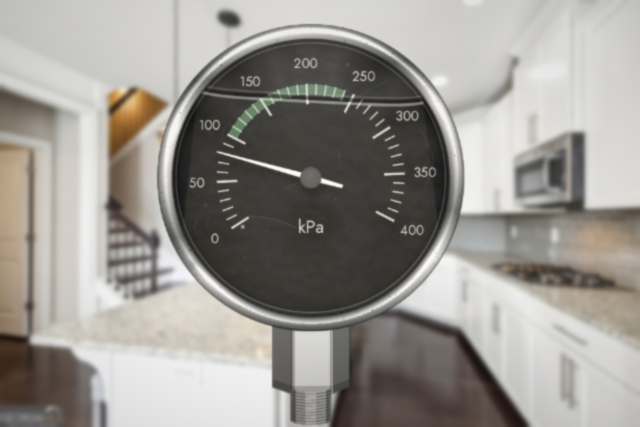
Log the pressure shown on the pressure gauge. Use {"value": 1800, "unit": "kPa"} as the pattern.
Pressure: {"value": 80, "unit": "kPa"}
